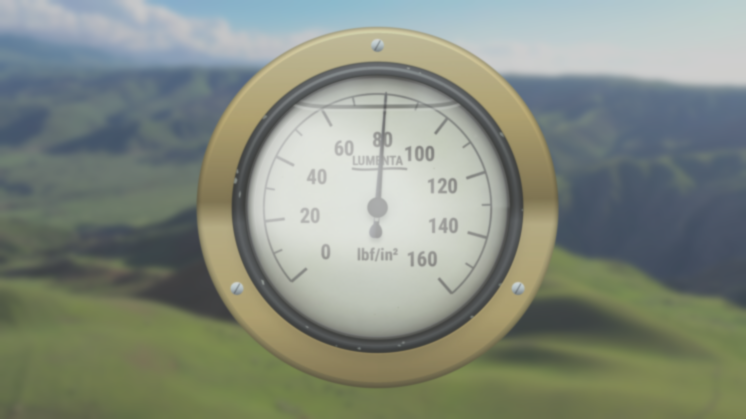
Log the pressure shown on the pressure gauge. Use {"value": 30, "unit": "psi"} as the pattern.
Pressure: {"value": 80, "unit": "psi"}
